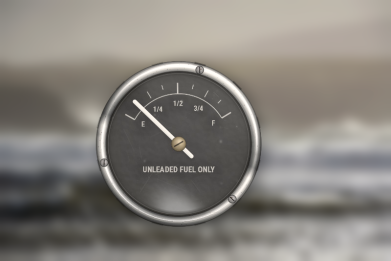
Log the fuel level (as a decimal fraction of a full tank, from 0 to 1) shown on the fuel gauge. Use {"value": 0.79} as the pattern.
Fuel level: {"value": 0.125}
